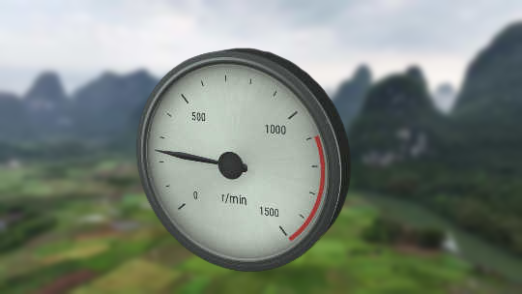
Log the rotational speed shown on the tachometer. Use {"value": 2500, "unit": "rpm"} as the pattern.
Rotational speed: {"value": 250, "unit": "rpm"}
